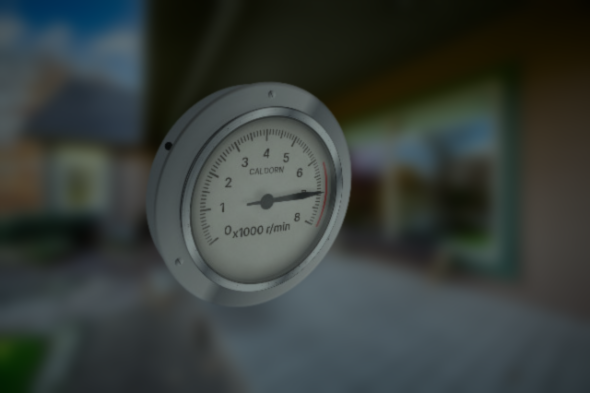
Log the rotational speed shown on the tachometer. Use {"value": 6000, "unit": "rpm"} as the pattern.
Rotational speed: {"value": 7000, "unit": "rpm"}
